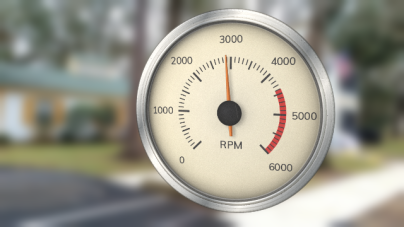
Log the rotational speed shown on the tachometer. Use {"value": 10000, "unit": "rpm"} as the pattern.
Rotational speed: {"value": 2900, "unit": "rpm"}
